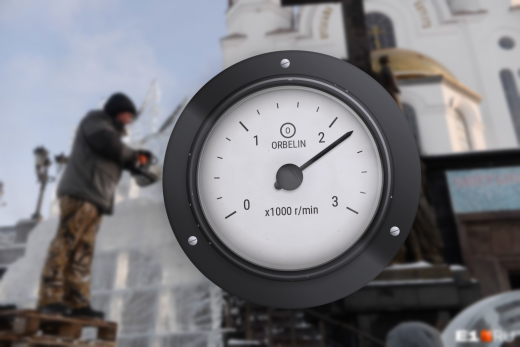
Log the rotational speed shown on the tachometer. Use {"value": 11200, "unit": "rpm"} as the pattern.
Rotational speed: {"value": 2200, "unit": "rpm"}
